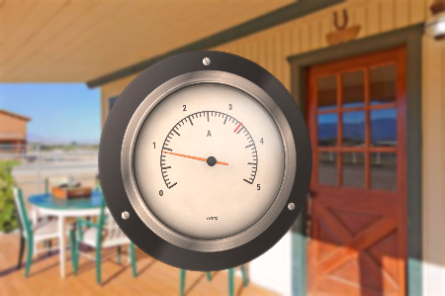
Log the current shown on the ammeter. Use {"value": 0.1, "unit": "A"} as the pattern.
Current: {"value": 0.9, "unit": "A"}
